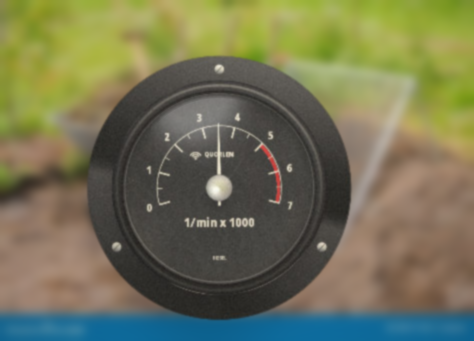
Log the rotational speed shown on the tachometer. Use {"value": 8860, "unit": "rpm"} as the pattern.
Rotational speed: {"value": 3500, "unit": "rpm"}
